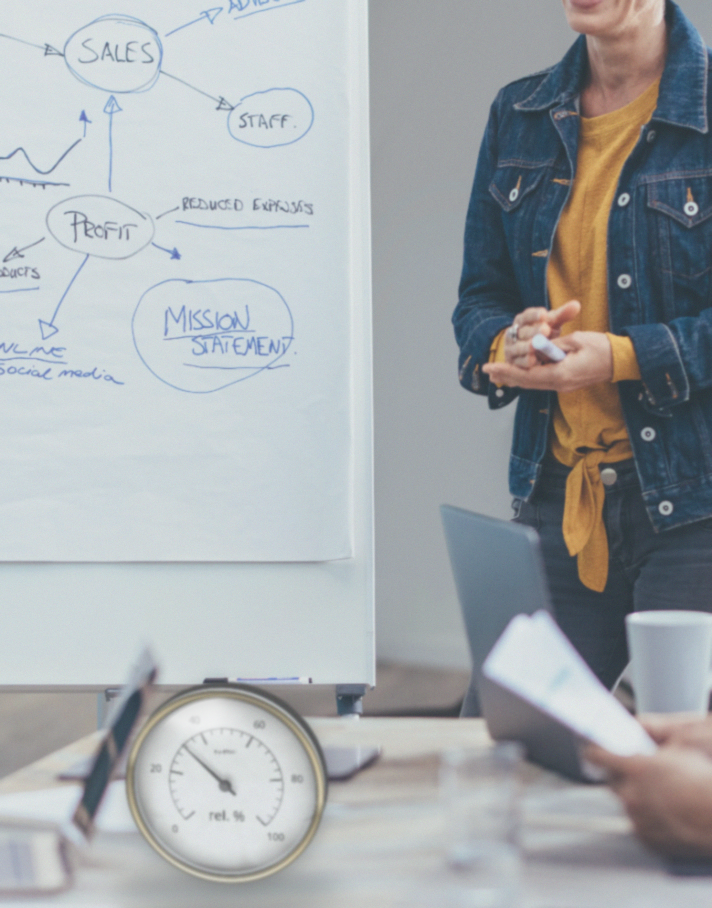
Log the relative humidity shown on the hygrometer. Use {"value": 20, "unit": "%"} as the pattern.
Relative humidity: {"value": 32, "unit": "%"}
